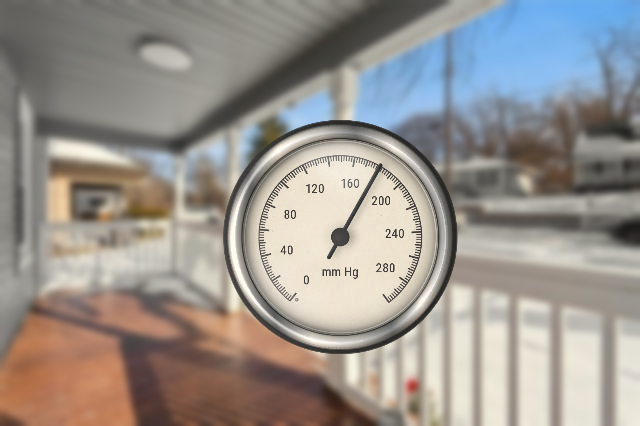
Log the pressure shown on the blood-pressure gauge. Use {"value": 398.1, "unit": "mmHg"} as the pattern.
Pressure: {"value": 180, "unit": "mmHg"}
